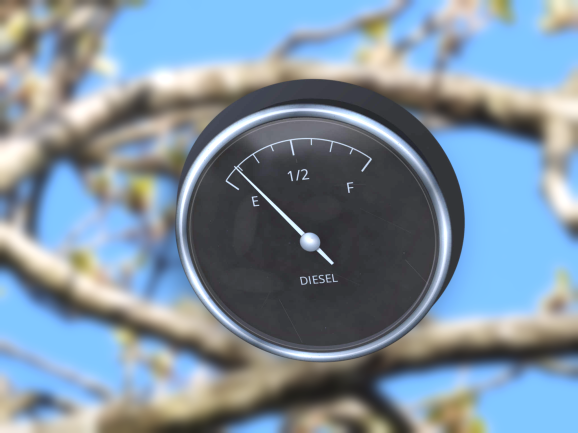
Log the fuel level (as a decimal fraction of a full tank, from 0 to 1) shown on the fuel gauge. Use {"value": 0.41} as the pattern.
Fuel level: {"value": 0.125}
